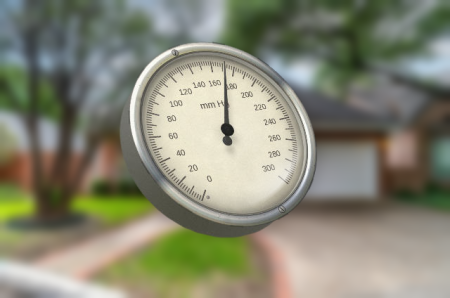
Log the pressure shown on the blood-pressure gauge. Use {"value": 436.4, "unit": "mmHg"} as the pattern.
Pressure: {"value": 170, "unit": "mmHg"}
